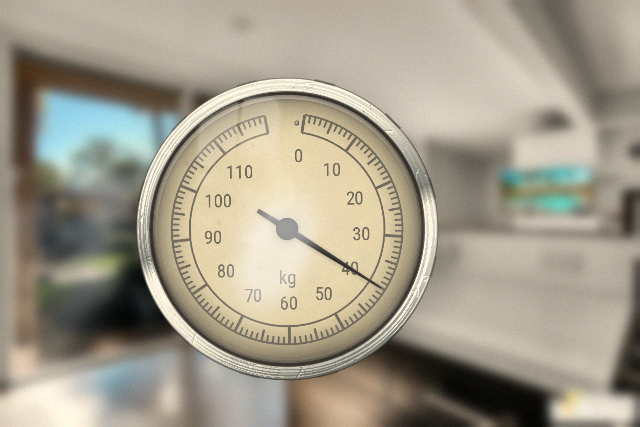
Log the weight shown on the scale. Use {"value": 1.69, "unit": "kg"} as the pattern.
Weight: {"value": 40, "unit": "kg"}
